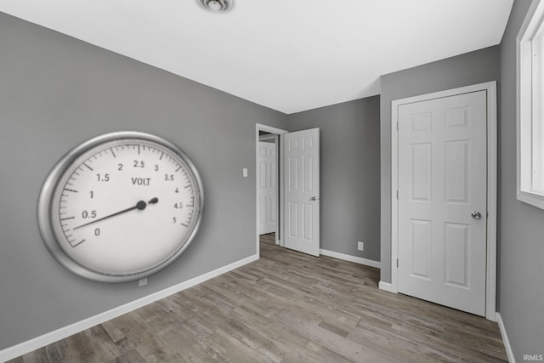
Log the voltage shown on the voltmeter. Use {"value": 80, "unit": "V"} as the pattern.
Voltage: {"value": 0.3, "unit": "V"}
